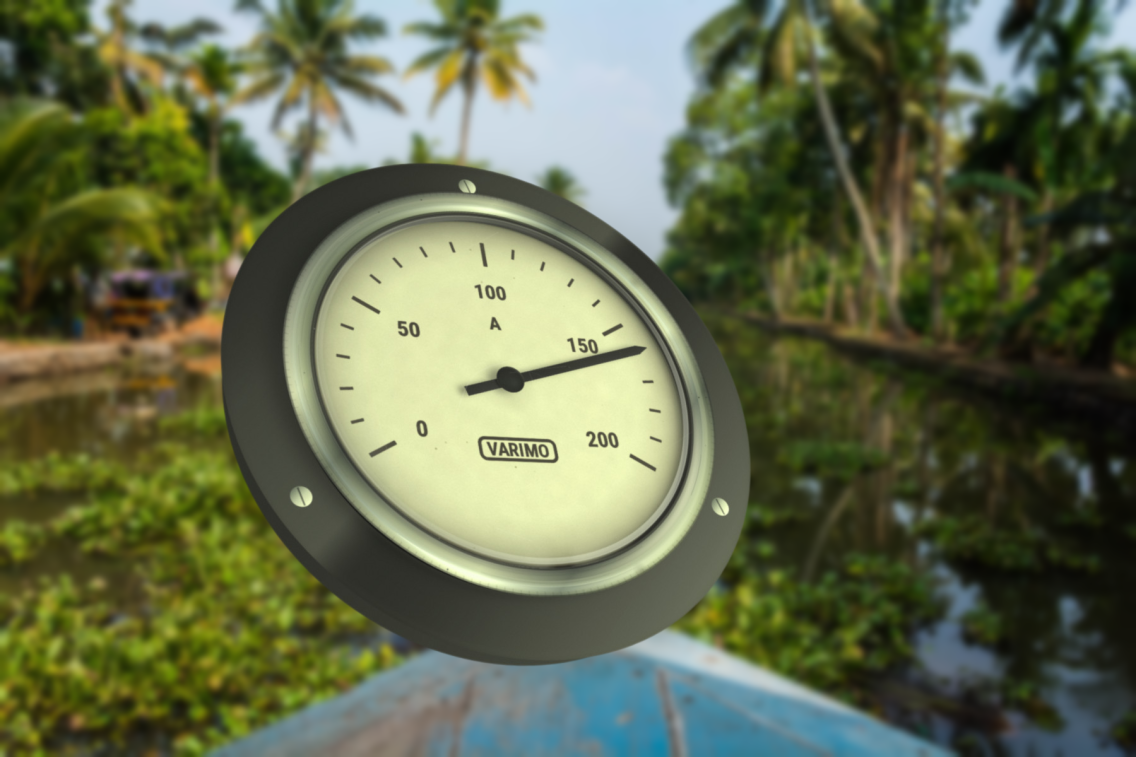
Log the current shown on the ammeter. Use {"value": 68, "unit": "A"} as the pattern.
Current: {"value": 160, "unit": "A"}
